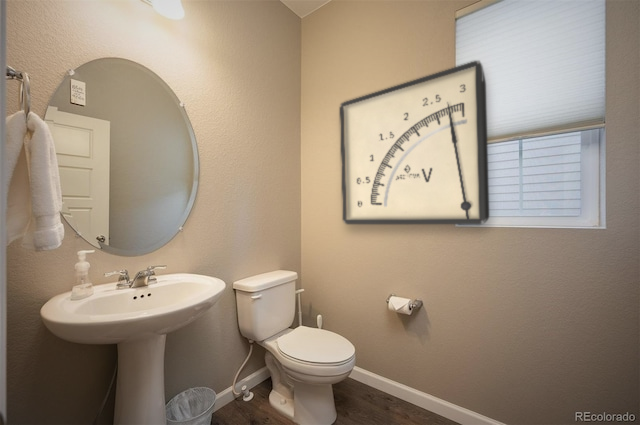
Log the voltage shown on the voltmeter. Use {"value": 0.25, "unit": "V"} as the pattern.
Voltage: {"value": 2.75, "unit": "V"}
